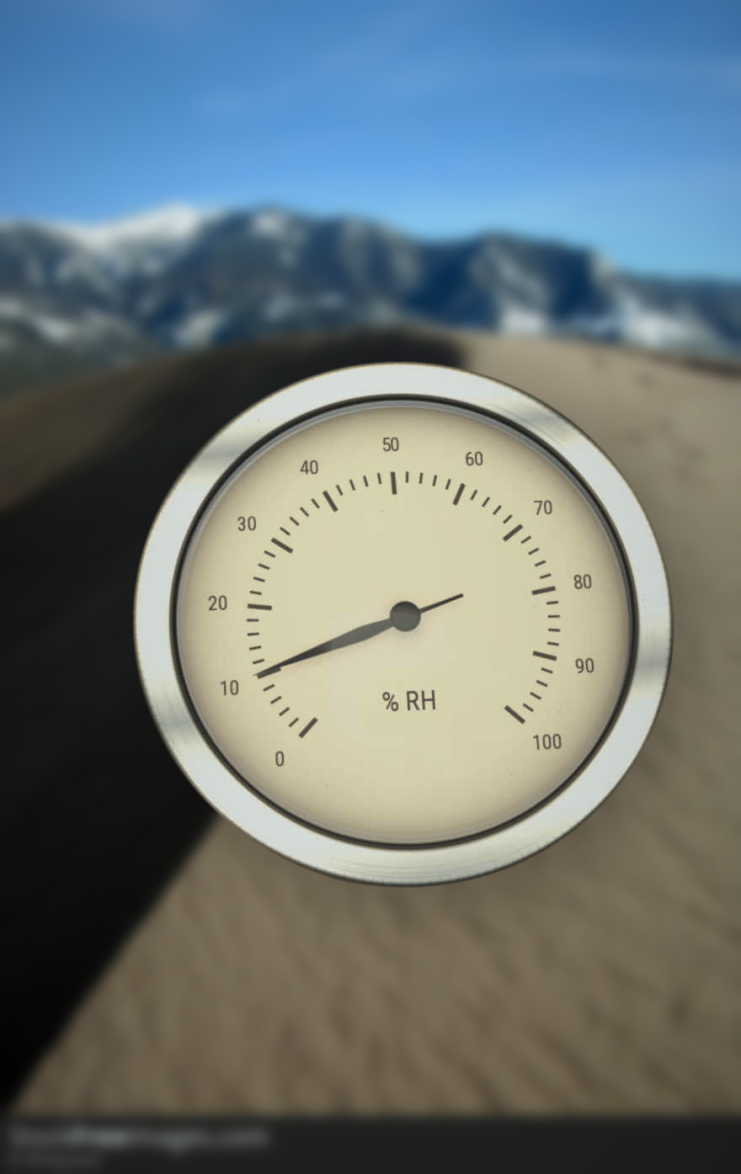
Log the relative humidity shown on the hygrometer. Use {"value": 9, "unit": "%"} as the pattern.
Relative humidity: {"value": 10, "unit": "%"}
